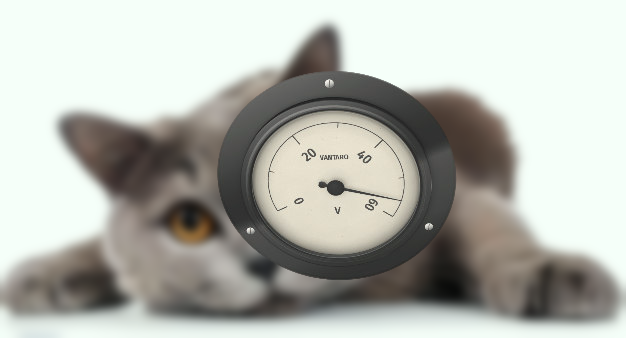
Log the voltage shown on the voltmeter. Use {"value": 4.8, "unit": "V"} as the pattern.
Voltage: {"value": 55, "unit": "V"}
